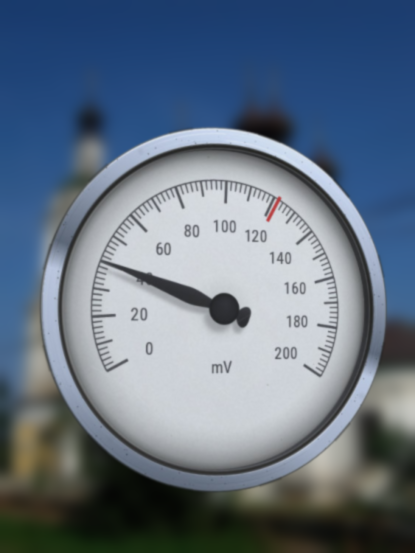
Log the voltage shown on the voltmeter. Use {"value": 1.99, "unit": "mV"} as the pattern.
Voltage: {"value": 40, "unit": "mV"}
